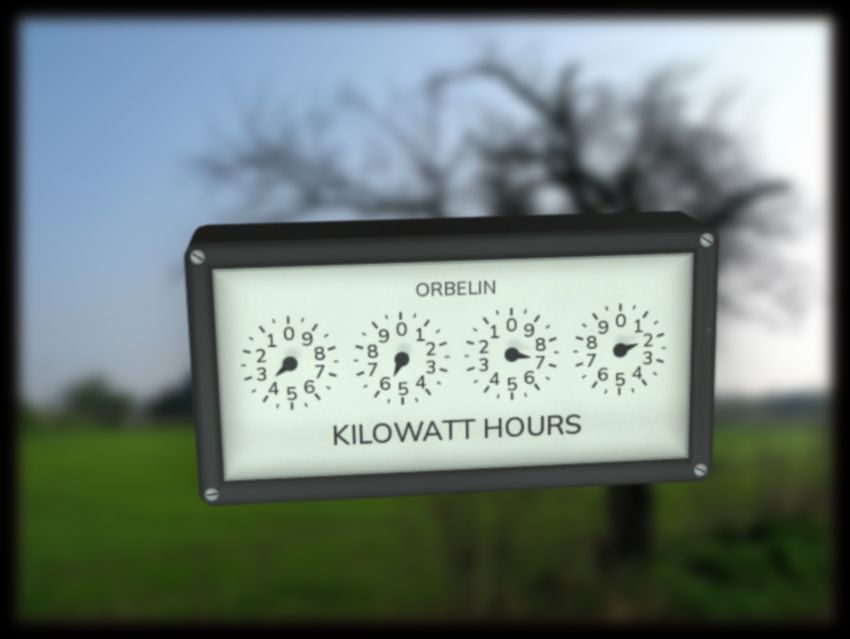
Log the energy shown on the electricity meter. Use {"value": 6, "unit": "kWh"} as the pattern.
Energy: {"value": 3572, "unit": "kWh"}
